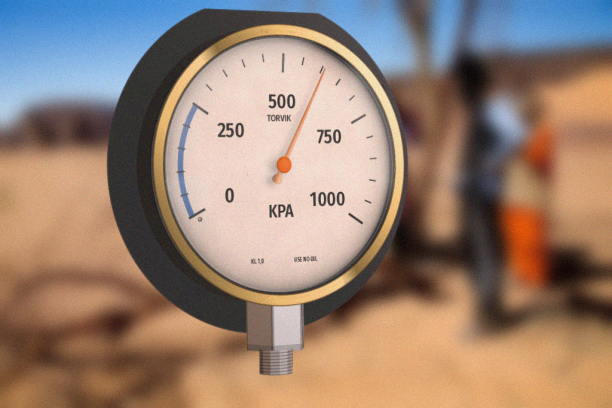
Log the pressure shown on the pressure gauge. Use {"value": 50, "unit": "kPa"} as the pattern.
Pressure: {"value": 600, "unit": "kPa"}
